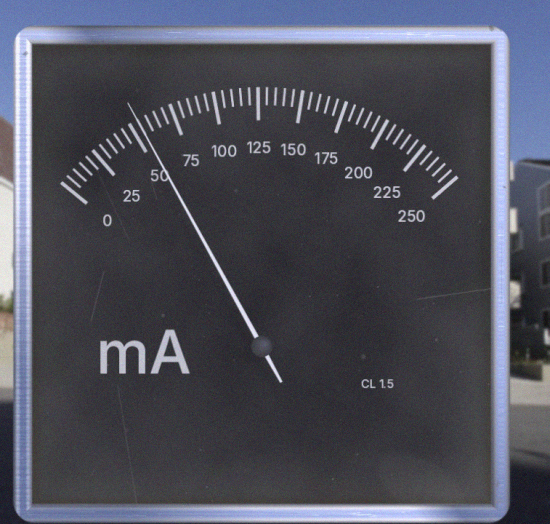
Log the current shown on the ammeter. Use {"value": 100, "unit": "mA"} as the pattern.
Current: {"value": 55, "unit": "mA"}
